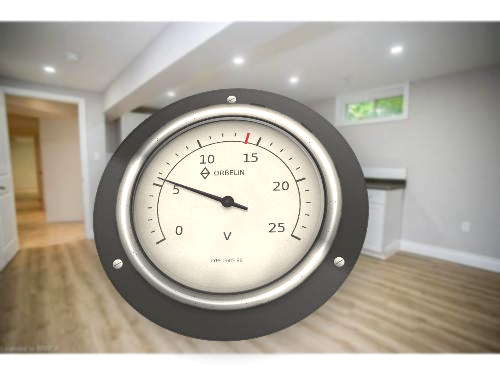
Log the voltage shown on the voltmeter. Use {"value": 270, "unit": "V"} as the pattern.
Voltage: {"value": 5.5, "unit": "V"}
